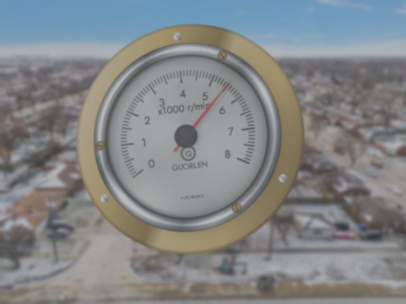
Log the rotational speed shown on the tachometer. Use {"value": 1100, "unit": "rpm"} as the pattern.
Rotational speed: {"value": 5500, "unit": "rpm"}
